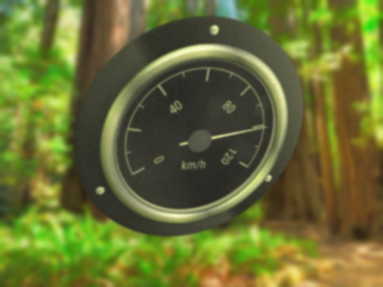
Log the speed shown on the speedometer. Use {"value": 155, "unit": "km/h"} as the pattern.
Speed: {"value": 100, "unit": "km/h"}
